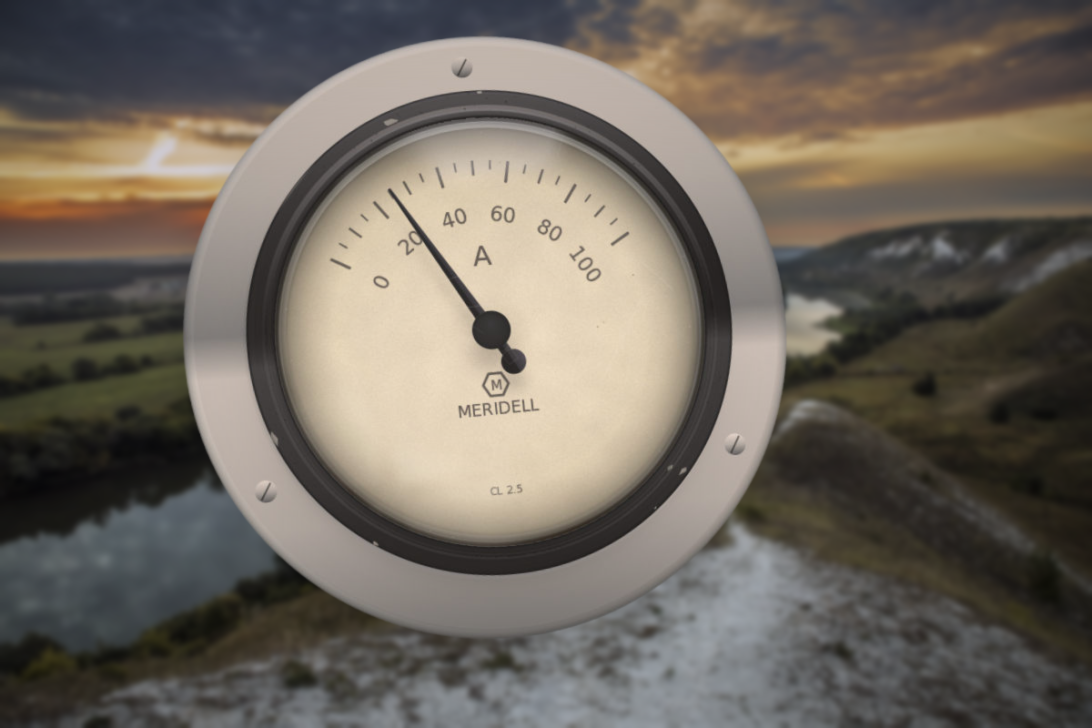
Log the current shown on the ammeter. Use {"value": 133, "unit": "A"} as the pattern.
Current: {"value": 25, "unit": "A"}
